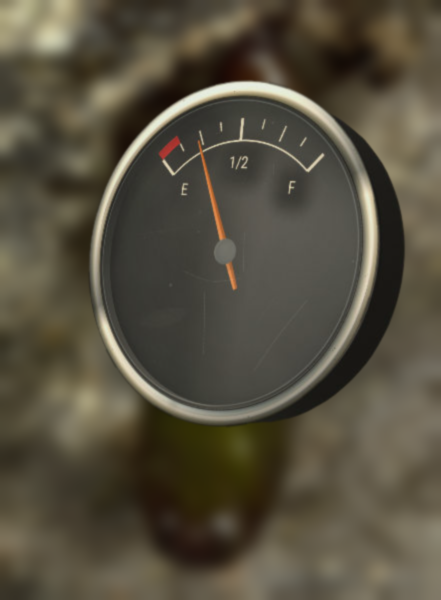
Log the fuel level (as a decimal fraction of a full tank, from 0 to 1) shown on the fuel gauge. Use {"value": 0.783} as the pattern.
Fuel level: {"value": 0.25}
